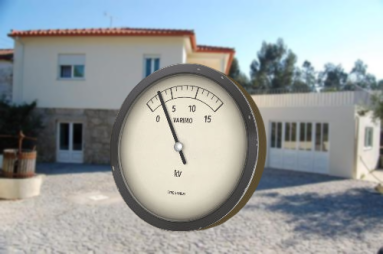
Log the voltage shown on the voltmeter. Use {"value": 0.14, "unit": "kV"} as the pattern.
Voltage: {"value": 3, "unit": "kV"}
